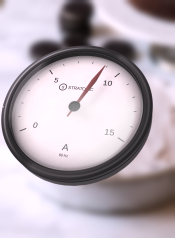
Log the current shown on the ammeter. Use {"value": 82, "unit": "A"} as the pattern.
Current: {"value": 9, "unit": "A"}
